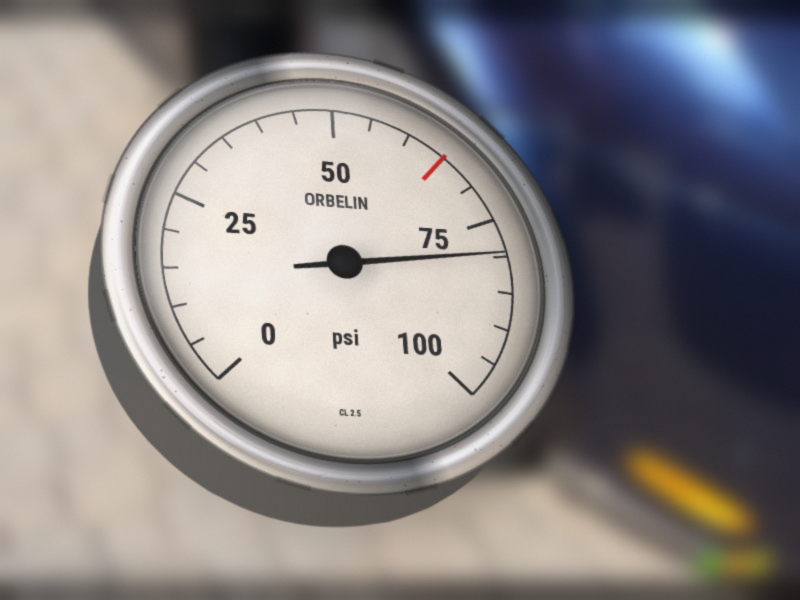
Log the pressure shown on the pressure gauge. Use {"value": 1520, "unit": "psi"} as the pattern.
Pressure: {"value": 80, "unit": "psi"}
